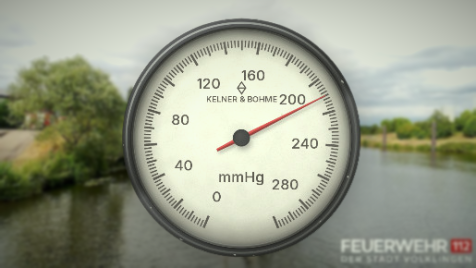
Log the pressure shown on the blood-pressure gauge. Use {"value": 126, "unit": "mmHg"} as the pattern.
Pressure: {"value": 210, "unit": "mmHg"}
